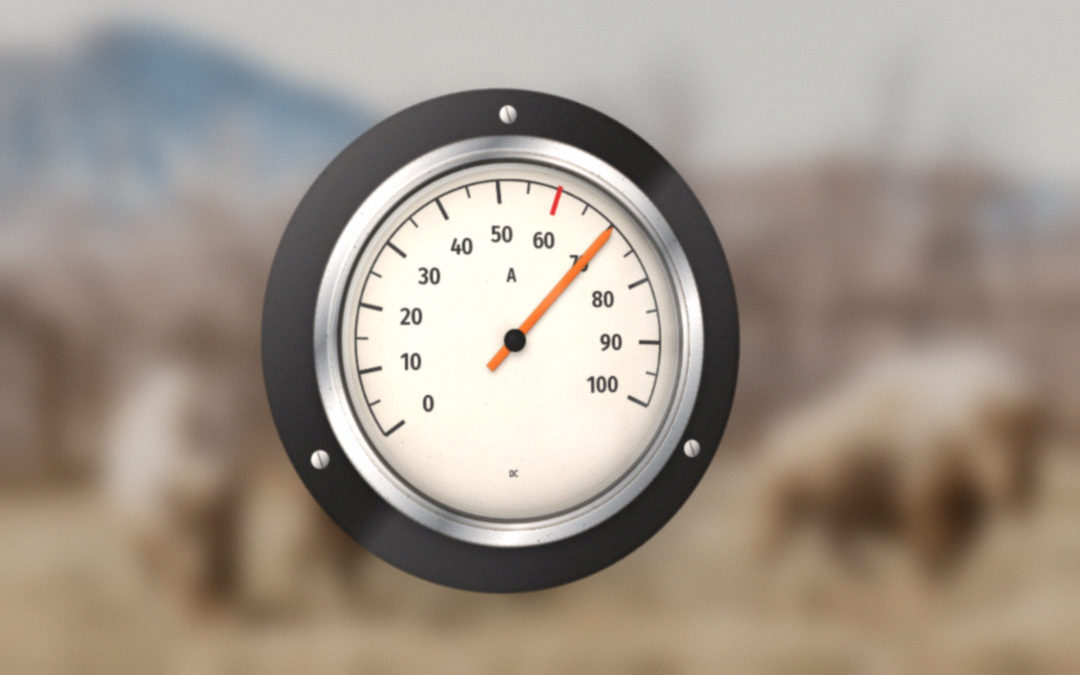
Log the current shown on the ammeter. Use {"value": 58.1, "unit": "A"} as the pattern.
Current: {"value": 70, "unit": "A"}
